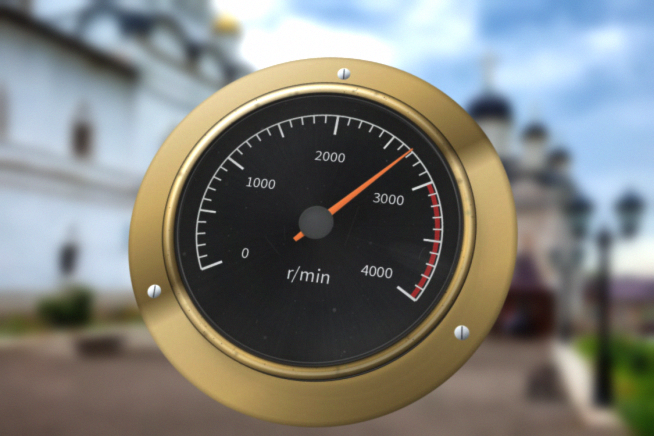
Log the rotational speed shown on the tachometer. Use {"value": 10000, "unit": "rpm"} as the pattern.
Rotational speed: {"value": 2700, "unit": "rpm"}
